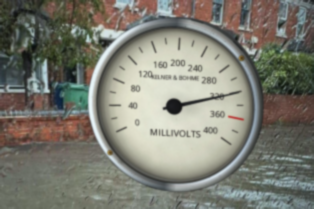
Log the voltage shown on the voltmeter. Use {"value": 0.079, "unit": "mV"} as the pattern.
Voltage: {"value": 320, "unit": "mV"}
